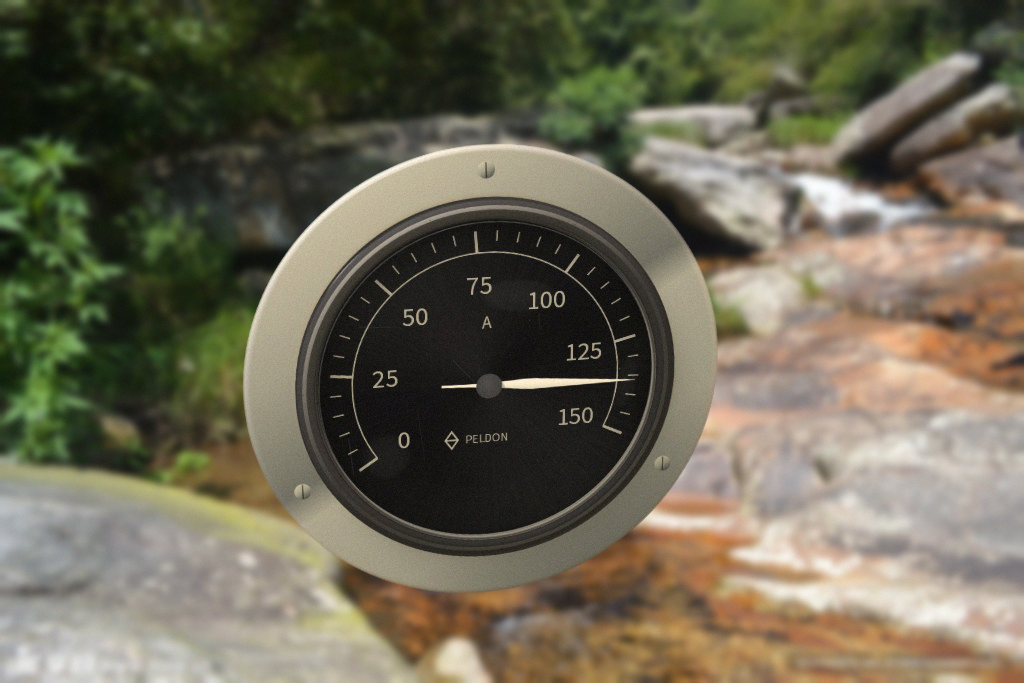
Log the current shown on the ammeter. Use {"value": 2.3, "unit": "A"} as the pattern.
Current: {"value": 135, "unit": "A"}
